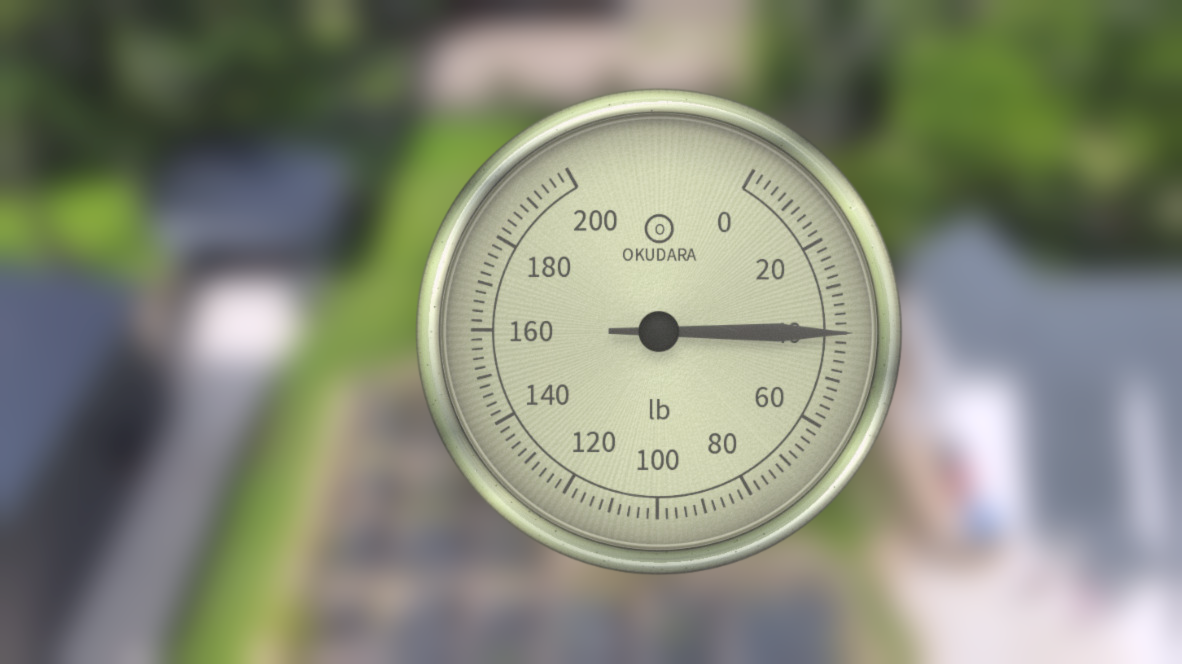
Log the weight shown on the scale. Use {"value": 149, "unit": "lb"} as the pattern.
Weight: {"value": 40, "unit": "lb"}
